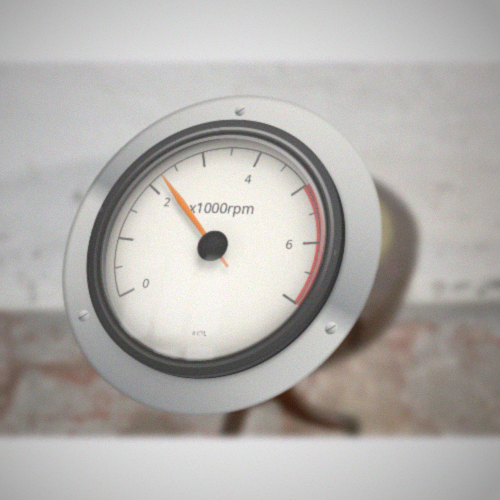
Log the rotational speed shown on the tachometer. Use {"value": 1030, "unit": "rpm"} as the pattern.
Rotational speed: {"value": 2250, "unit": "rpm"}
